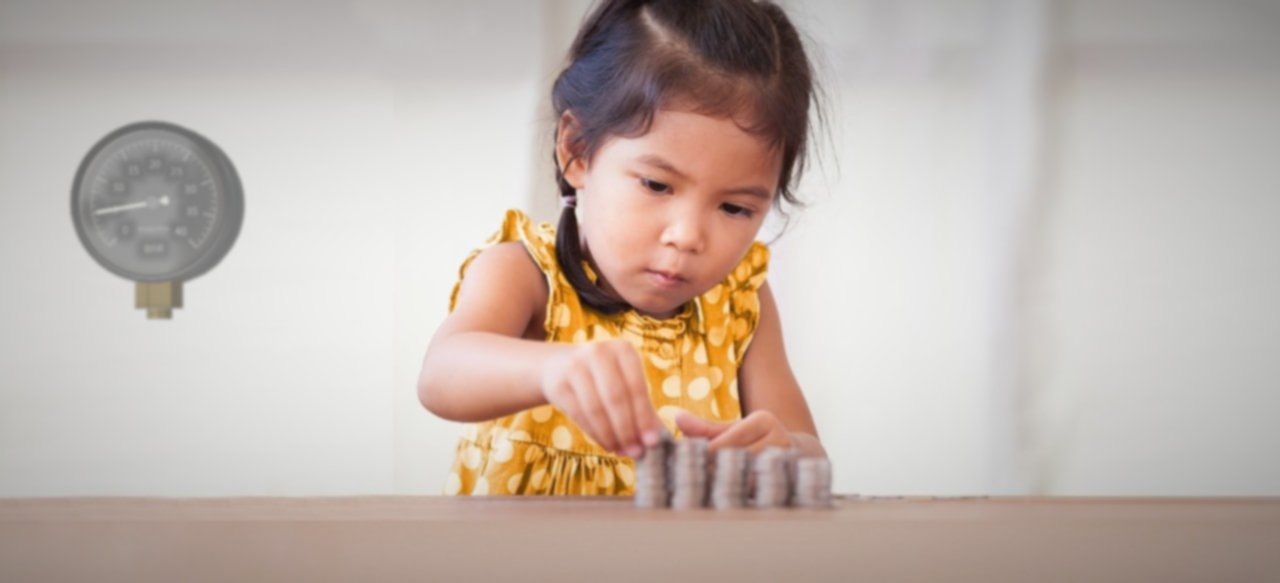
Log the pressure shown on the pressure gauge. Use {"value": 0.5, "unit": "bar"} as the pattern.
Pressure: {"value": 5, "unit": "bar"}
